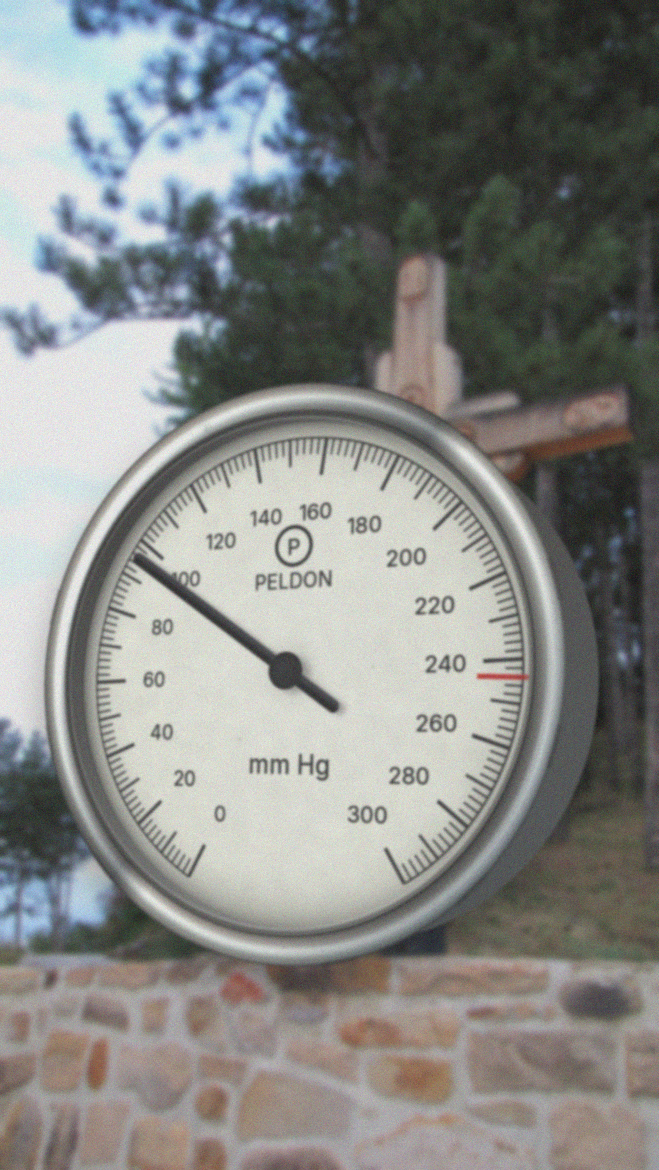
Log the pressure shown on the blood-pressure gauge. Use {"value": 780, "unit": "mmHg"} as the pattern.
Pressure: {"value": 96, "unit": "mmHg"}
